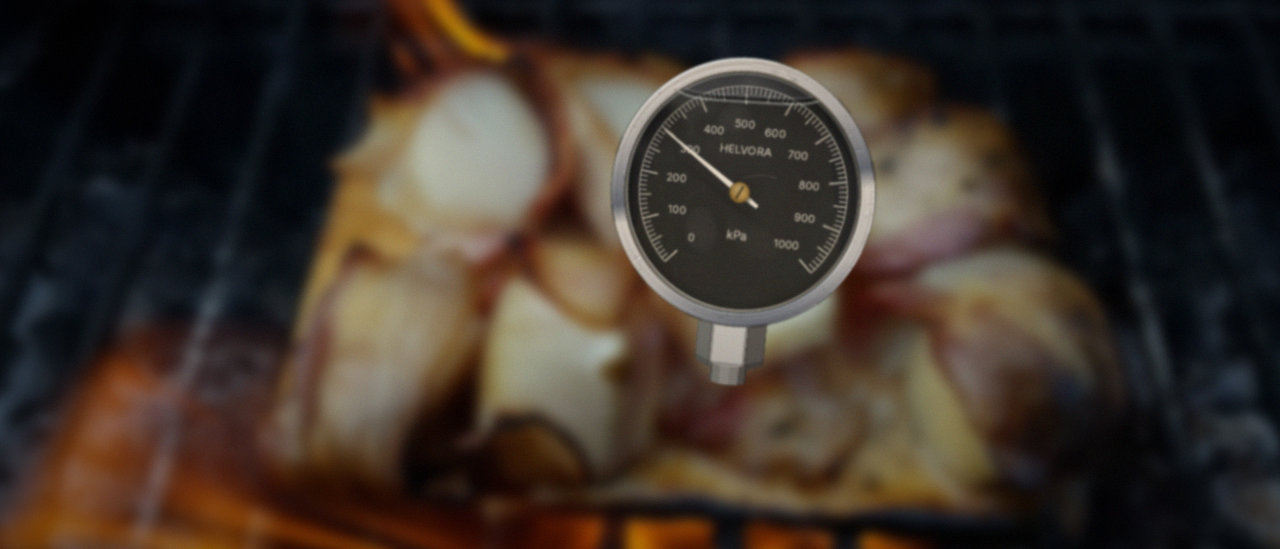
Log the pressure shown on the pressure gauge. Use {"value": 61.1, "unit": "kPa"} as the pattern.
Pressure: {"value": 300, "unit": "kPa"}
